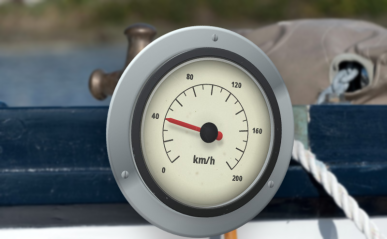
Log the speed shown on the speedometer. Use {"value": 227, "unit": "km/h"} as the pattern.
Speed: {"value": 40, "unit": "km/h"}
